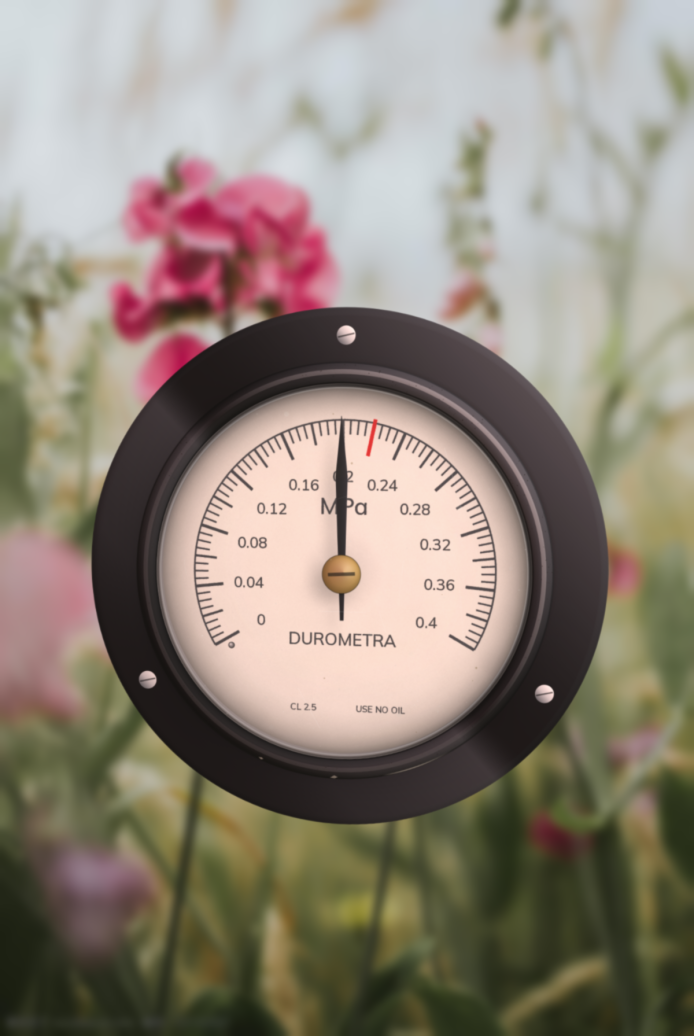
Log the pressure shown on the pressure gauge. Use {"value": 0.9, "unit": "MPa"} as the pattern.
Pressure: {"value": 0.2, "unit": "MPa"}
